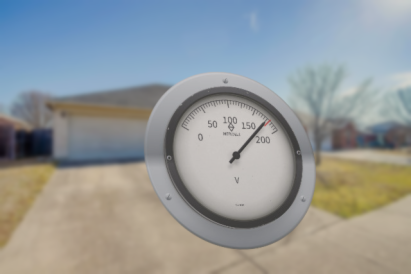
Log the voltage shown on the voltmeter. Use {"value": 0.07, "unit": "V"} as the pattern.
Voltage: {"value": 175, "unit": "V"}
